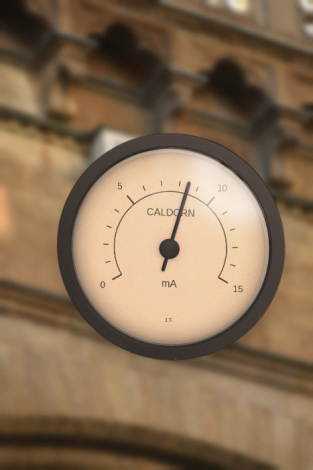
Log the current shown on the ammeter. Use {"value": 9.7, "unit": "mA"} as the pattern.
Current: {"value": 8.5, "unit": "mA"}
